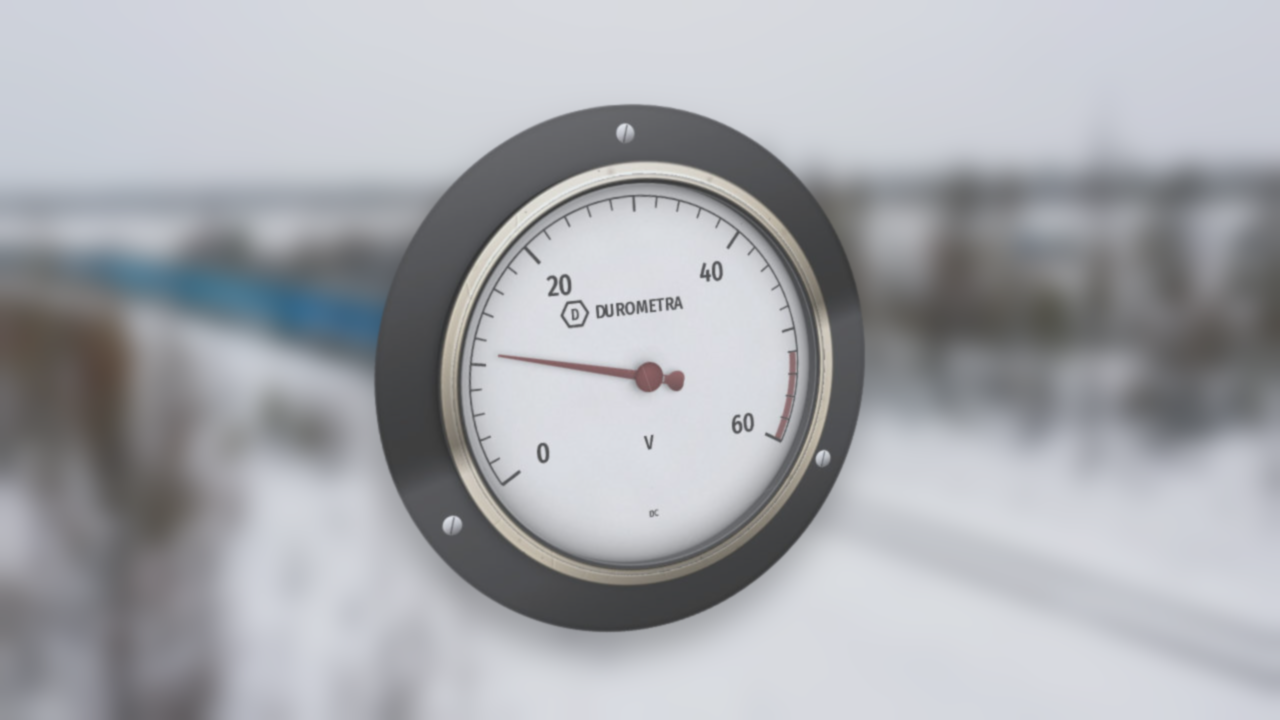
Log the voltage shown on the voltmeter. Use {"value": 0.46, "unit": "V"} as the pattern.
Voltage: {"value": 11, "unit": "V"}
